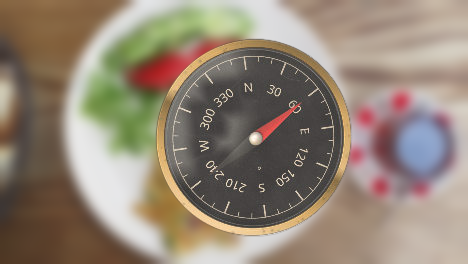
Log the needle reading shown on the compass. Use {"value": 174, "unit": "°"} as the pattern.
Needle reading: {"value": 60, "unit": "°"}
